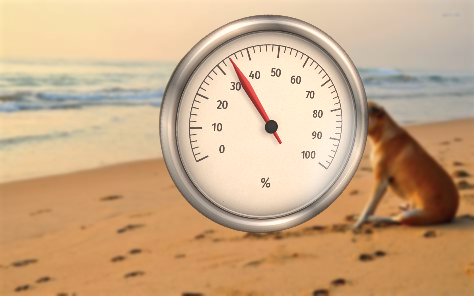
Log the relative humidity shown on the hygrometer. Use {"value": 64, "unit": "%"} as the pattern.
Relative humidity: {"value": 34, "unit": "%"}
